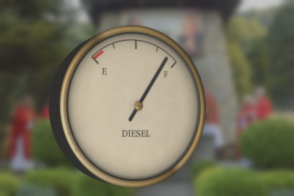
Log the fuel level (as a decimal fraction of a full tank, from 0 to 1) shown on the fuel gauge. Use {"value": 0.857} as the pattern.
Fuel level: {"value": 0.875}
